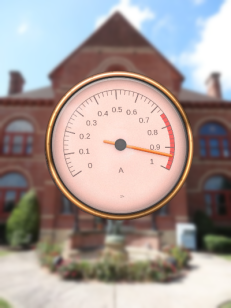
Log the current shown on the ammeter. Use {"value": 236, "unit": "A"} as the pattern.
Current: {"value": 0.94, "unit": "A"}
